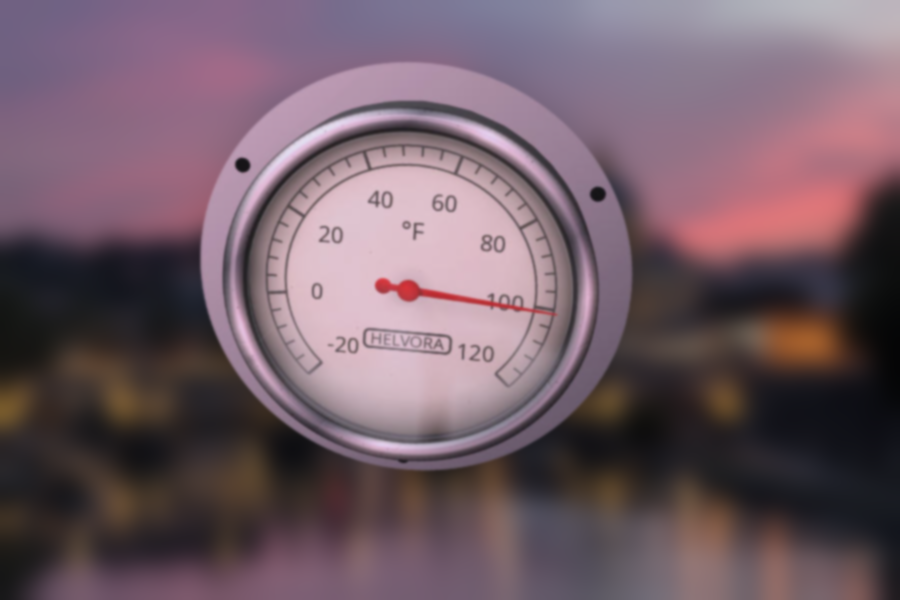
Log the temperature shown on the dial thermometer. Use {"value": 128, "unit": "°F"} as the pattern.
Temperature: {"value": 100, "unit": "°F"}
